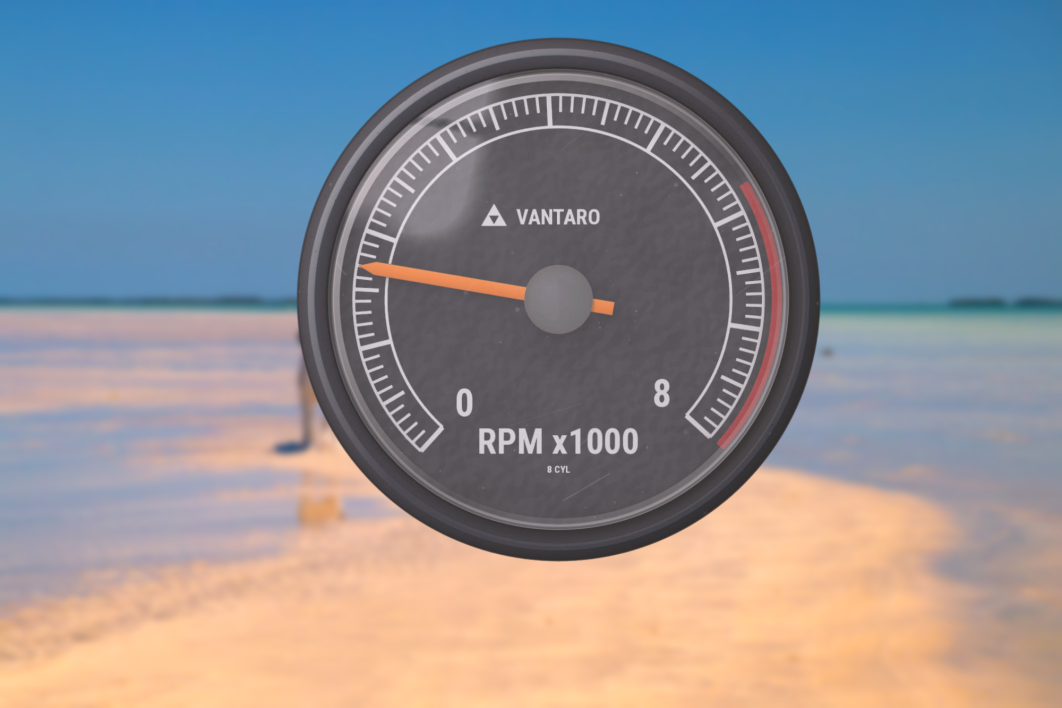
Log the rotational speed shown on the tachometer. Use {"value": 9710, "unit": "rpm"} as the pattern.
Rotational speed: {"value": 1700, "unit": "rpm"}
